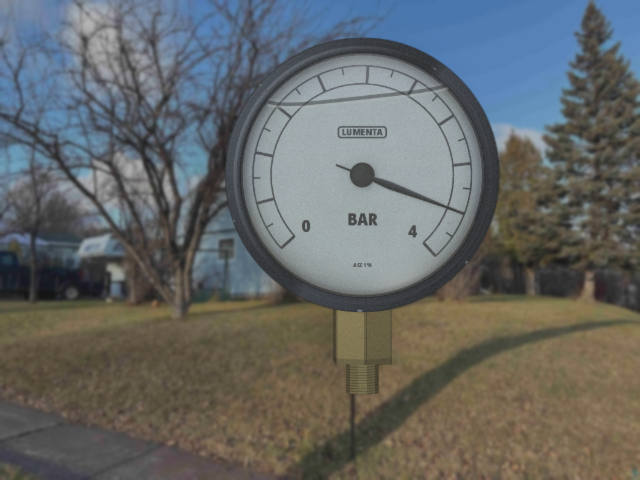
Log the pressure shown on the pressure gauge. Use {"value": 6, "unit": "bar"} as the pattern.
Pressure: {"value": 3.6, "unit": "bar"}
